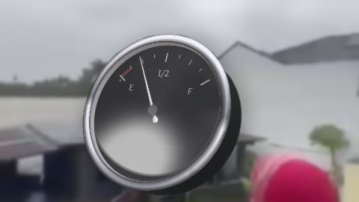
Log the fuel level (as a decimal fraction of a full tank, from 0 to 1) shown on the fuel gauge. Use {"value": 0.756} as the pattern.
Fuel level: {"value": 0.25}
